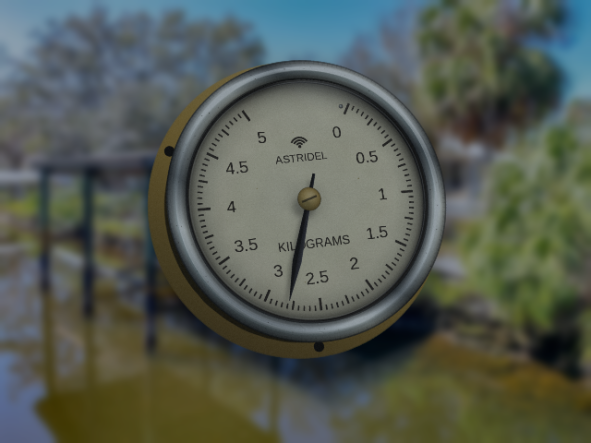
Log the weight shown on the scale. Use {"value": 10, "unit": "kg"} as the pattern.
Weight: {"value": 2.8, "unit": "kg"}
